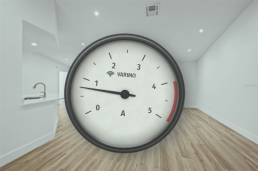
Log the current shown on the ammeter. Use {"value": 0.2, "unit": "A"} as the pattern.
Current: {"value": 0.75, "unit": "A"}
